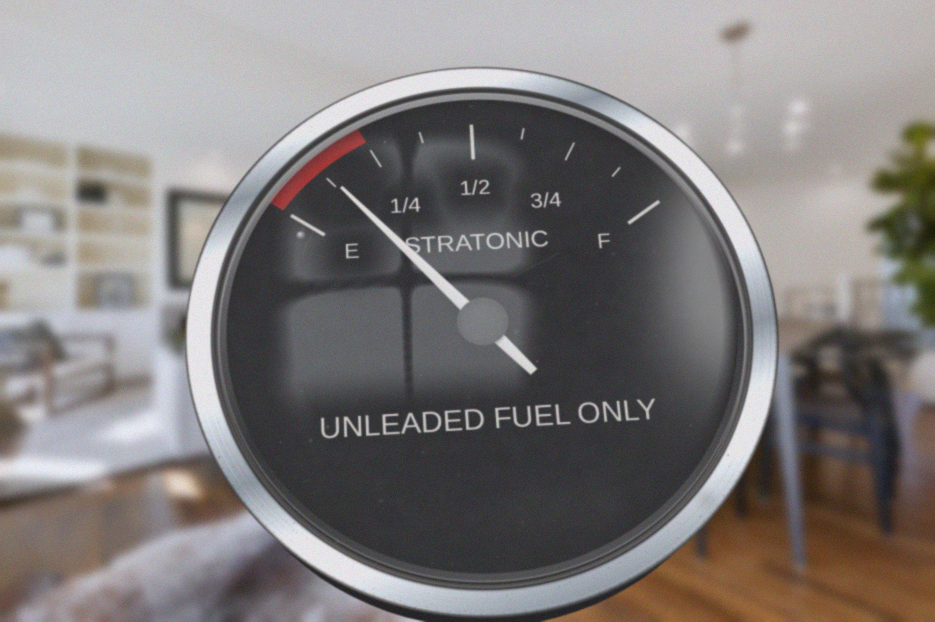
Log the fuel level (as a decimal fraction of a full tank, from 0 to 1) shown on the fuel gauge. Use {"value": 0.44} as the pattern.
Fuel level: {"value": 0.125}
